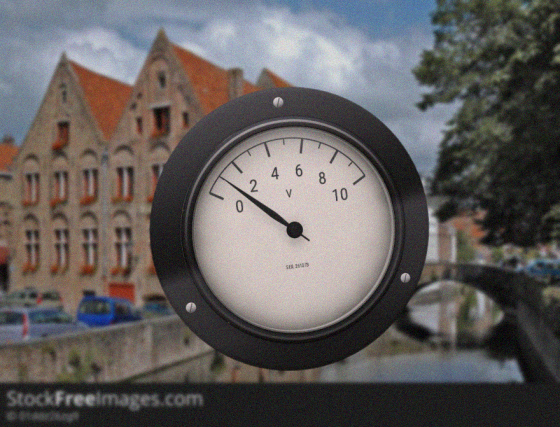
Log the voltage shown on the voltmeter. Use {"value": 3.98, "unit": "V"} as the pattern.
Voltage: {"value": 1, "unit": "V"}
